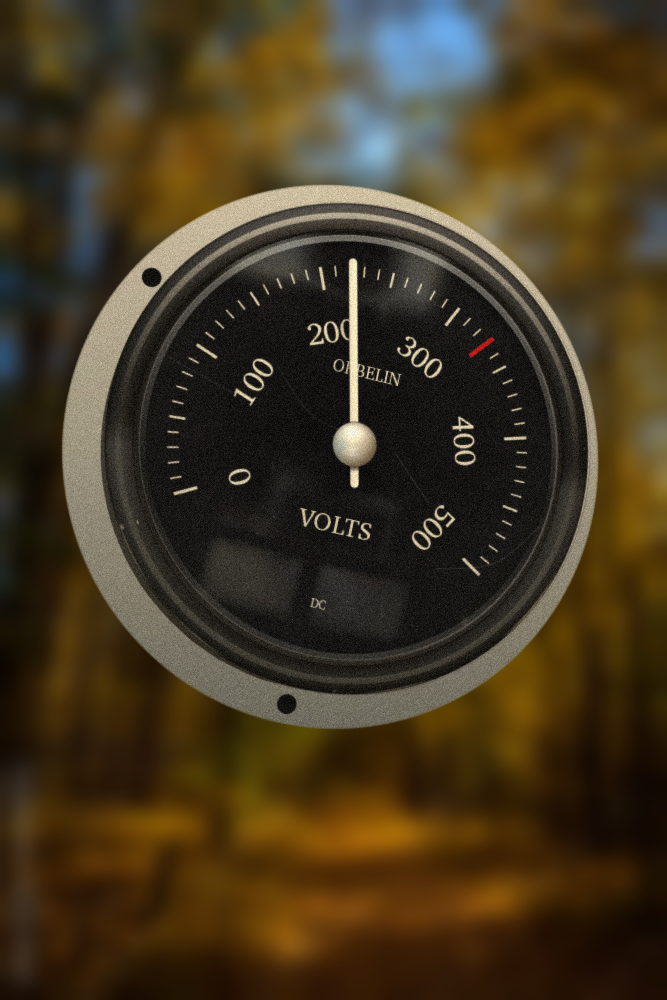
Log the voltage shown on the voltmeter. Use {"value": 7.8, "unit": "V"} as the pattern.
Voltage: {"value": 220, "unit": "V"}
